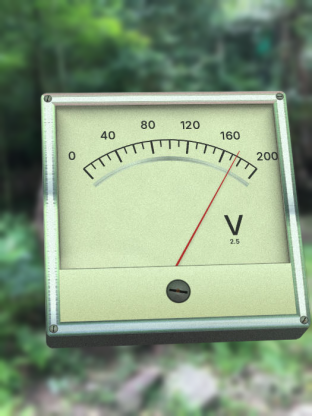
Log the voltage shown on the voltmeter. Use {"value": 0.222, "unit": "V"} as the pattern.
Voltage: {"value": 175, "unit": "V"}
